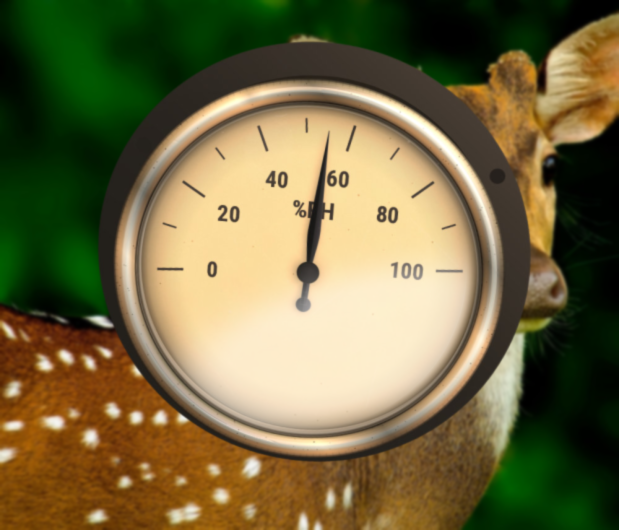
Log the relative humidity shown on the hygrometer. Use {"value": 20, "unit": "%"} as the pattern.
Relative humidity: {"value": 55, "unit": "%"}
